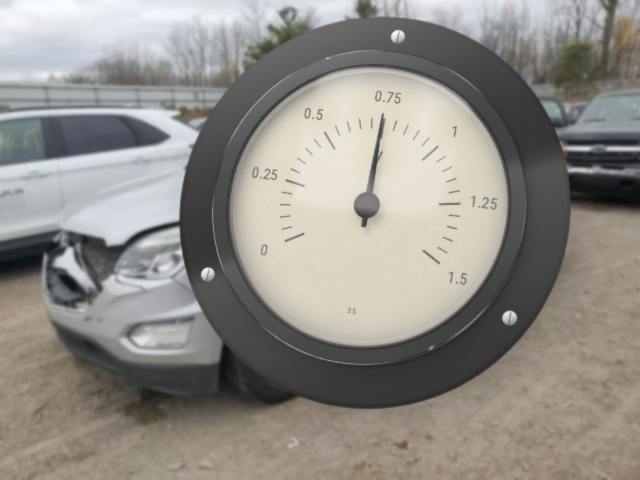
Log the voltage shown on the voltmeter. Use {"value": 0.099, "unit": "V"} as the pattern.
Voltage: {"value": 0.75, "unit": "V"}
